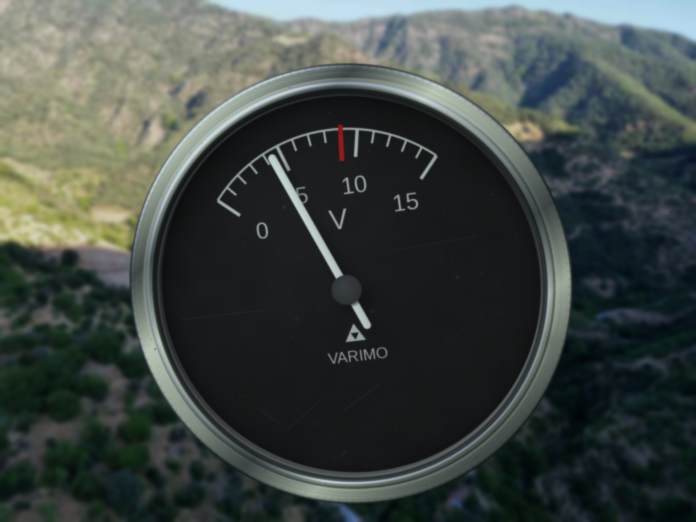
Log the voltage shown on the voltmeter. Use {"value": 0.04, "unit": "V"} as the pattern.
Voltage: {"value": 4.5, "unit": "V"}
